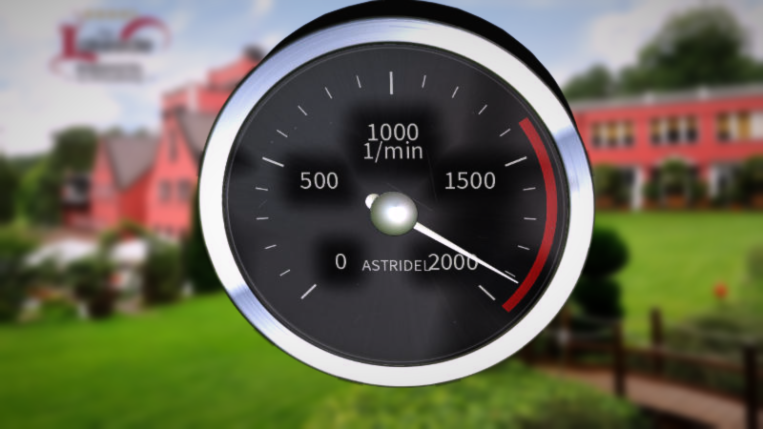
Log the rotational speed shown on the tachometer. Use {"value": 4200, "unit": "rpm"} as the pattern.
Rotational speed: {"value": 1900, "unit": "rpm"}
